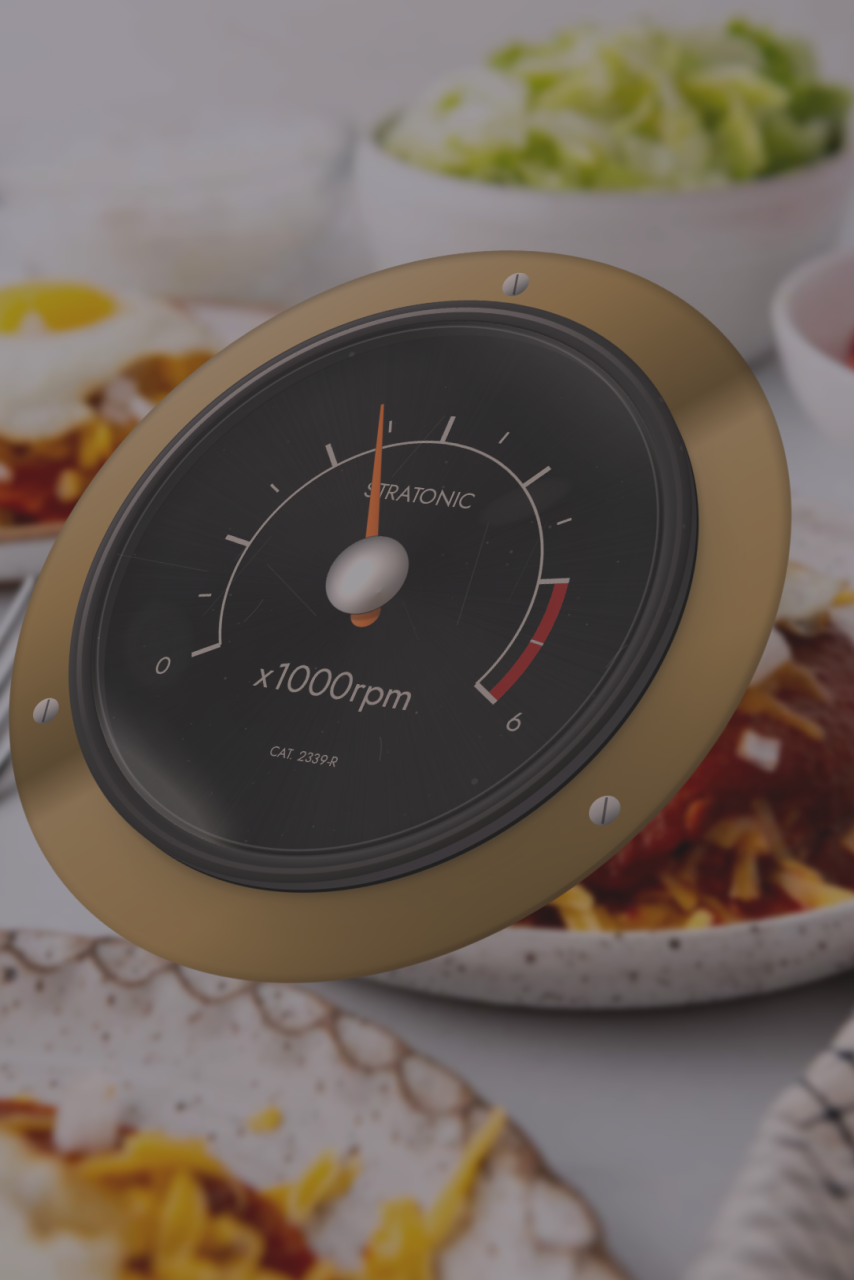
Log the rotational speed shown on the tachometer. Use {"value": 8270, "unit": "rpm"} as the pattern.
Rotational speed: {"value": 2500, "unit": "rpm"}
